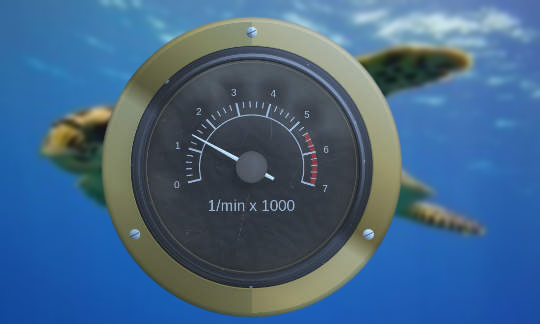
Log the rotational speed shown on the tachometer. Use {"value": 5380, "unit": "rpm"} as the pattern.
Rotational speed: {"value": 1400, "unit": "rpm"}
